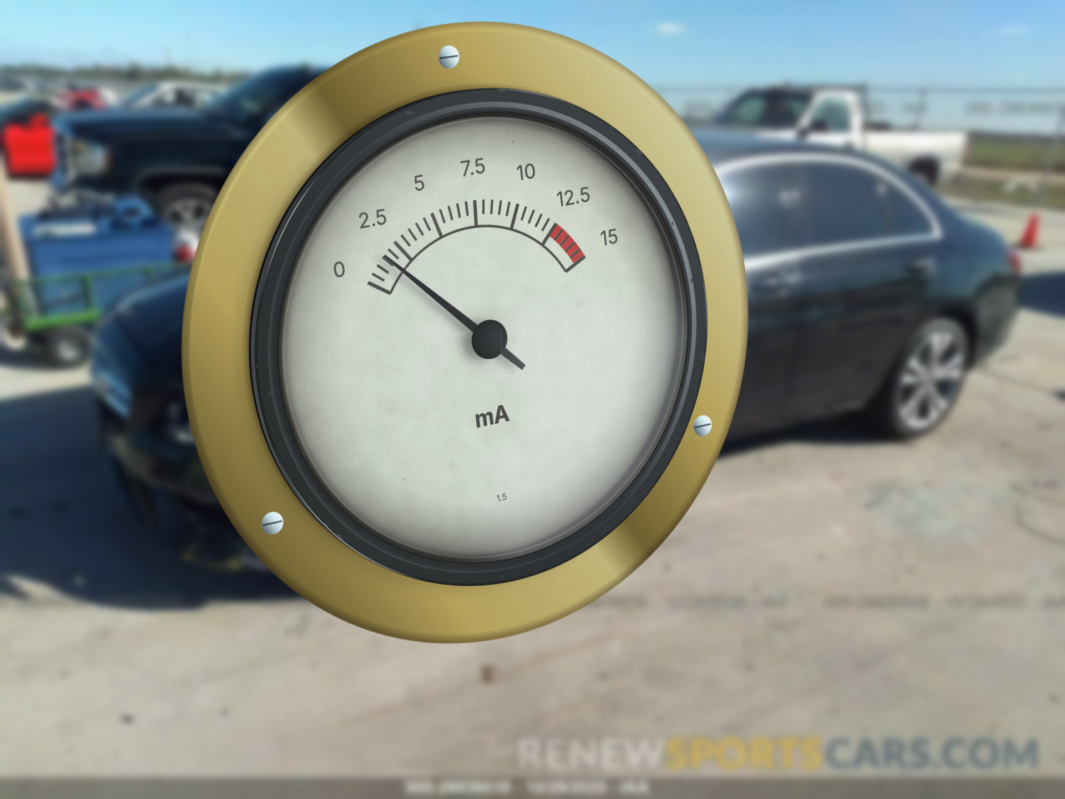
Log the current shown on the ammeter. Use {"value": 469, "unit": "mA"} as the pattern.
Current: {"value": 1.5, "unit": "mA"}
